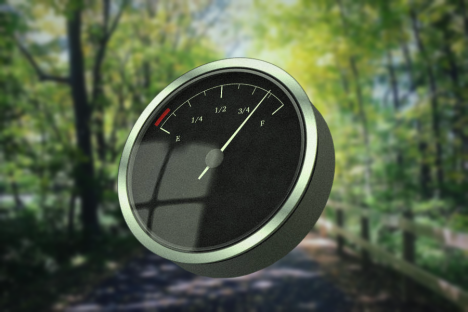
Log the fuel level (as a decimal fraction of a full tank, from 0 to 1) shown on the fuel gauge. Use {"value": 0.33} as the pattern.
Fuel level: {"value": 0.875}
